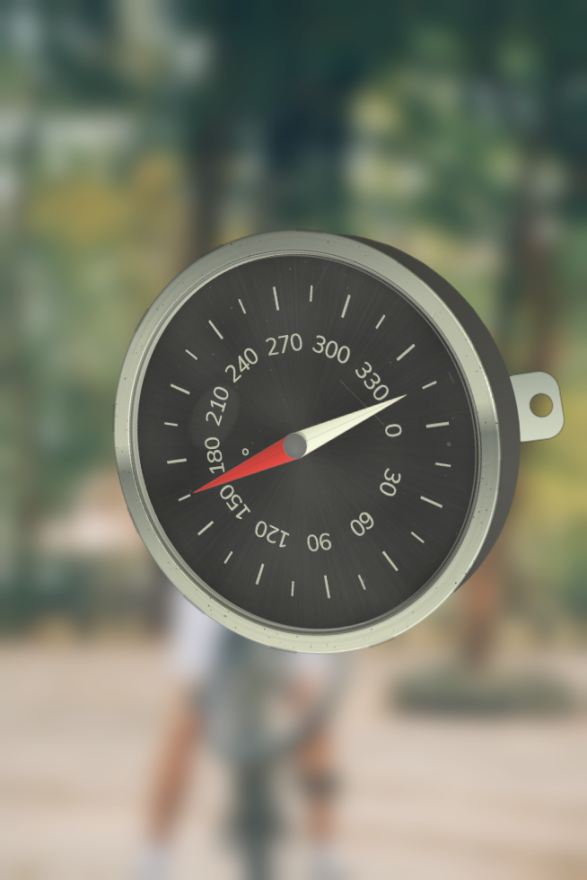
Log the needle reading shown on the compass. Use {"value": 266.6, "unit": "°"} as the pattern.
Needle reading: {"value": 165, "unit": "°"}
